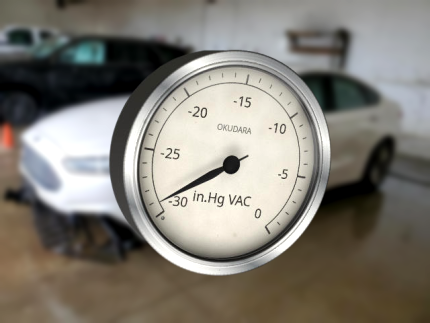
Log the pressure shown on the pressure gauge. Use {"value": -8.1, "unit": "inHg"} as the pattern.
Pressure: {"value": -29, "unit": "inHg"}
